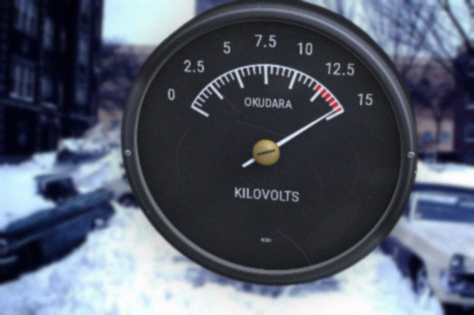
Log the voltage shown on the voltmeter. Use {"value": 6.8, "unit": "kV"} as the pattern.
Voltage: {"value": 14.5, "unit": "kV"}
